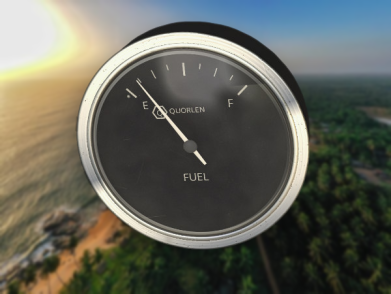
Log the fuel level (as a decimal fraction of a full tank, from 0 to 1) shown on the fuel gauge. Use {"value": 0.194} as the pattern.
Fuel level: {"value": 0.125}
